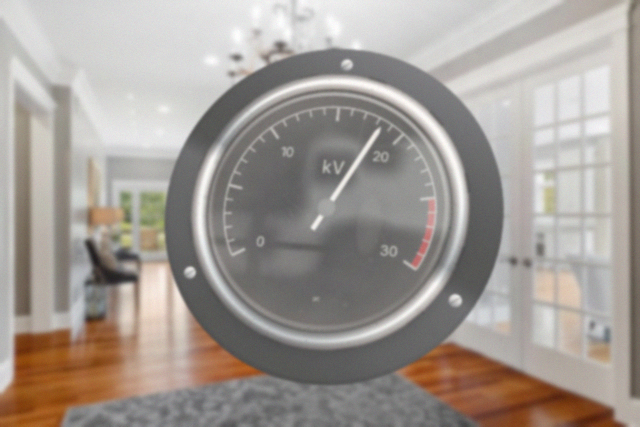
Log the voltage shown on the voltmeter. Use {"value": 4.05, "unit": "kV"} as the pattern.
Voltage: {"value": 18.5, "unit": "kV"}
